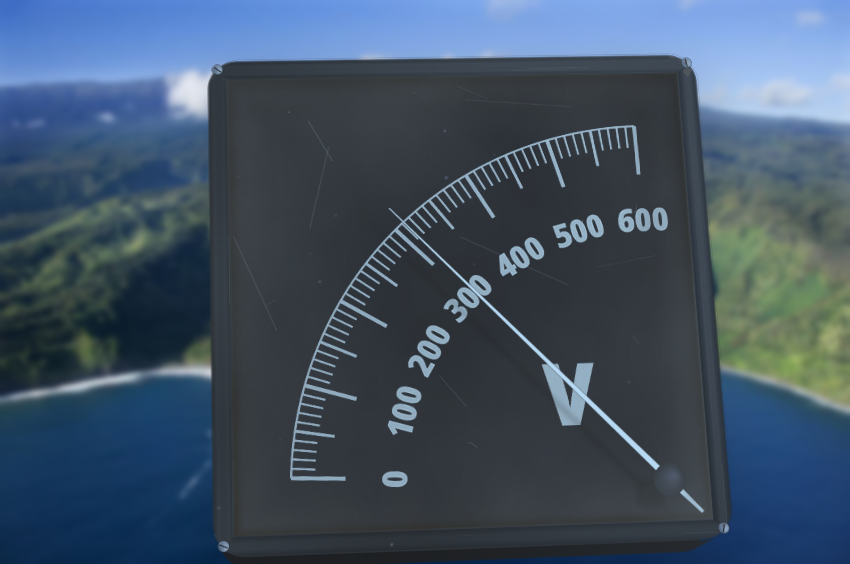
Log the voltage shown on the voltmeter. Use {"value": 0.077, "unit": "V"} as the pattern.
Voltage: {"value": 310, "unit": "V"}
